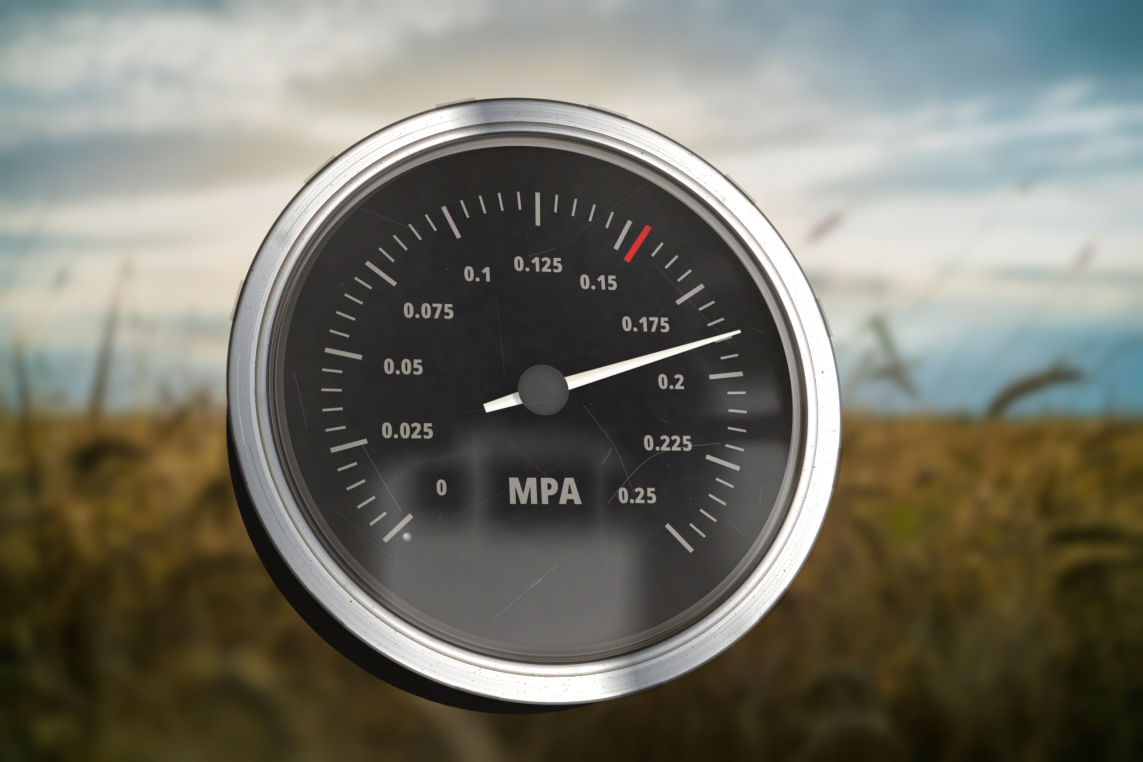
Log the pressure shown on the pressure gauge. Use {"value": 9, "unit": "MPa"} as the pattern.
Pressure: {"value": 0.19, "unit": "MPa"}
